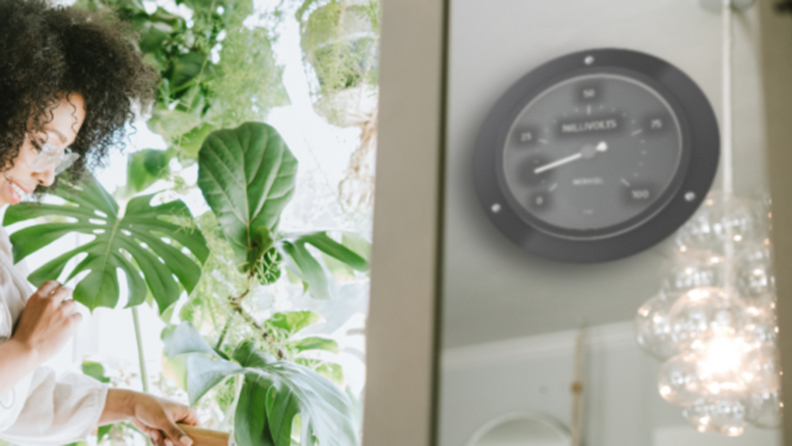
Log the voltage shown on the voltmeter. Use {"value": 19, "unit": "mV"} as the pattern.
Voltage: {"value": 10, "unit": "mV"}
